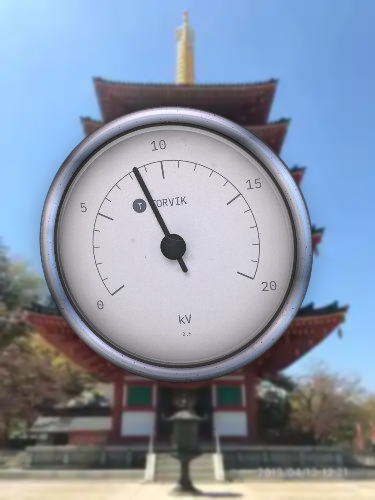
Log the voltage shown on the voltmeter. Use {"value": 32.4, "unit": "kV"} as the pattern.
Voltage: {"value": 8.5, "unit": "kV"}
